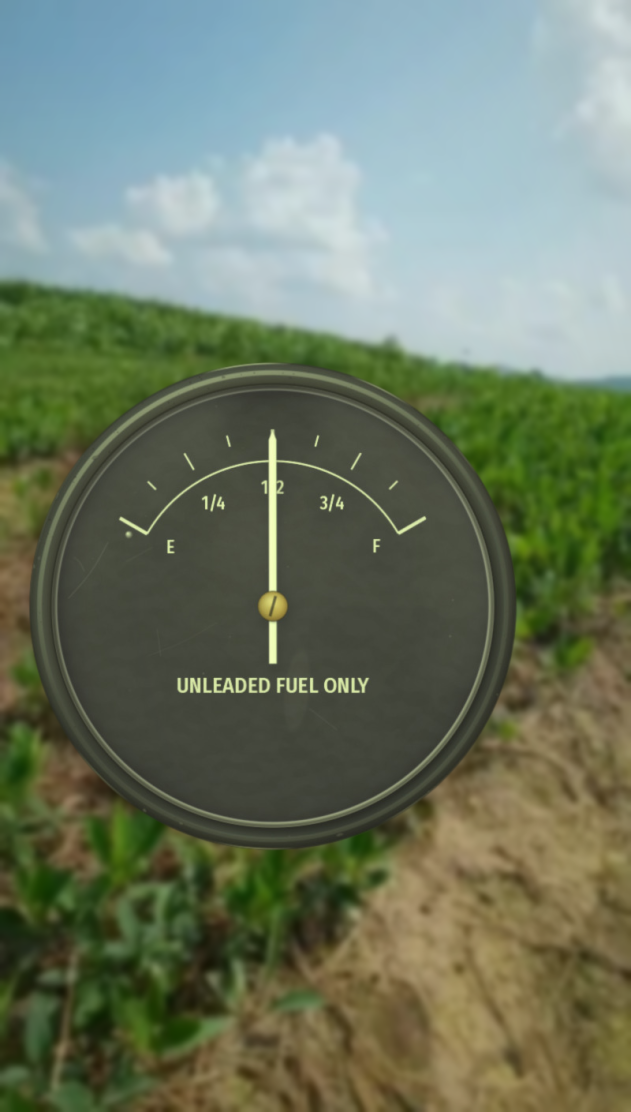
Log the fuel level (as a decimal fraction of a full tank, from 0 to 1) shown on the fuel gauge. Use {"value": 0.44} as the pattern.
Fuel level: {"value": 0.5}
